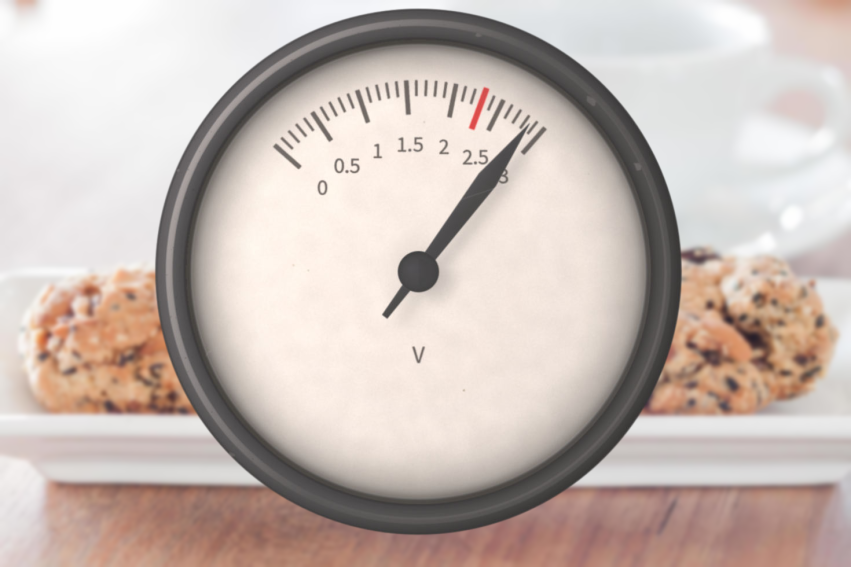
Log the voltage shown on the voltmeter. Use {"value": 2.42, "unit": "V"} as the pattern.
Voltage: {"value": 2.85, "unit": "V"}
